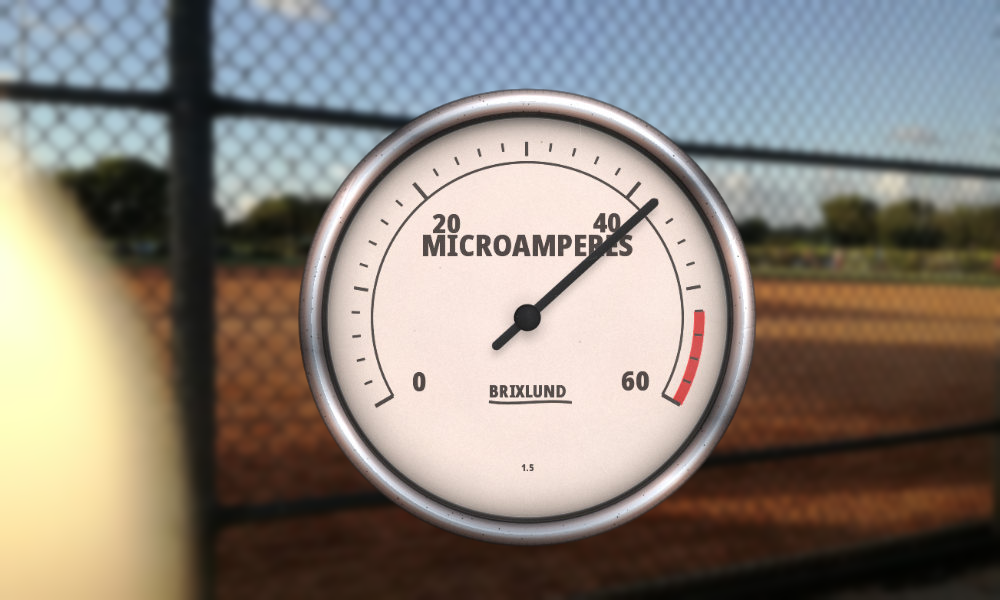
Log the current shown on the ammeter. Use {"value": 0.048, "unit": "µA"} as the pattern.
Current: {"value": 42, "unit": "µA"}
